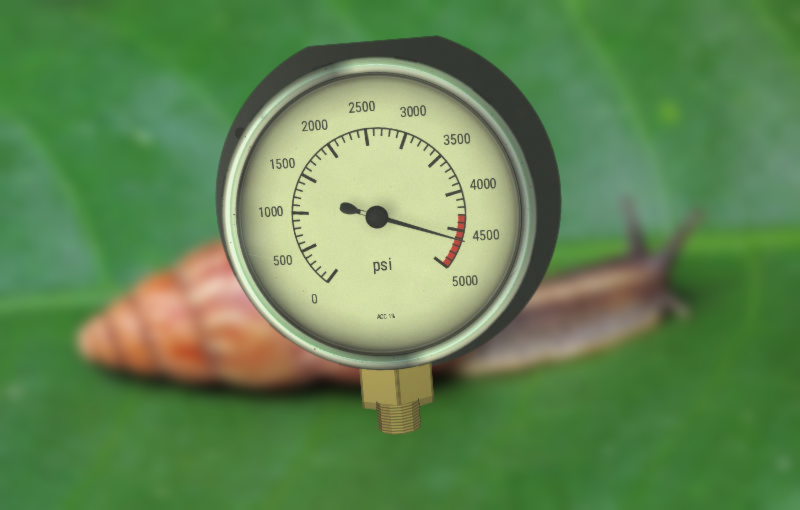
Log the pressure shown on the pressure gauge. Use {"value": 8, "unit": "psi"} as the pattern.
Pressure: {"value": 4600, "unit": "psi"}
